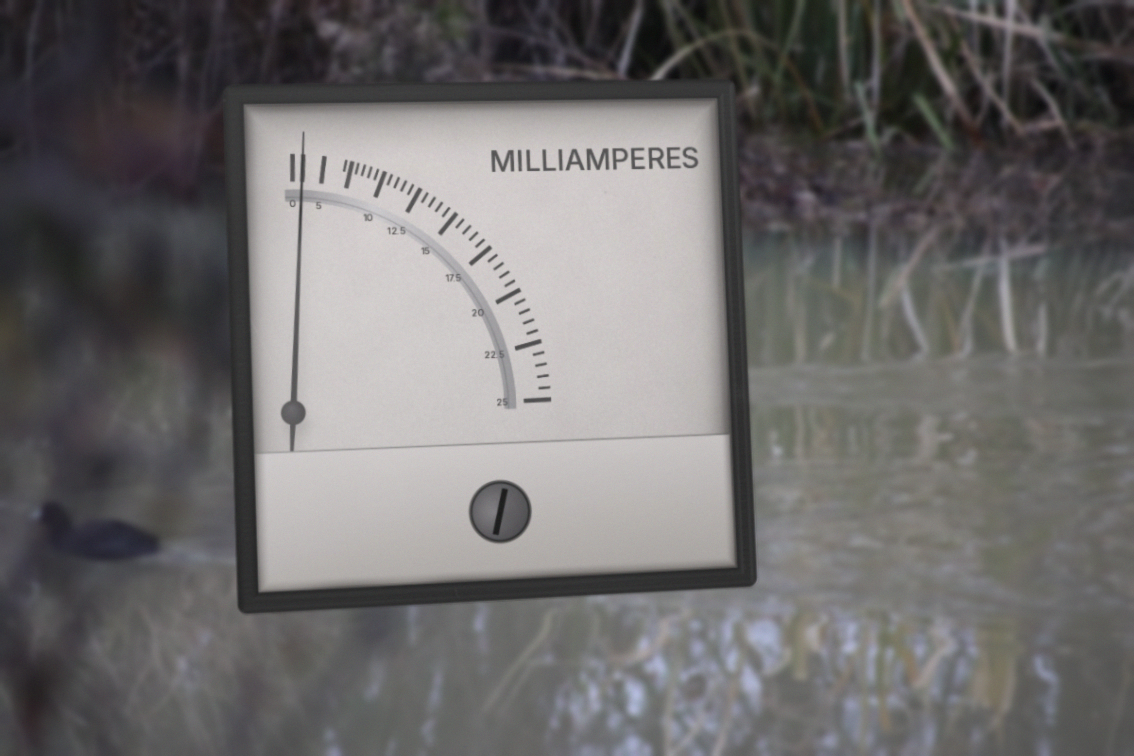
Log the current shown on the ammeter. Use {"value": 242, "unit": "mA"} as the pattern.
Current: {"value": 2.5, "unit": "mA"}
